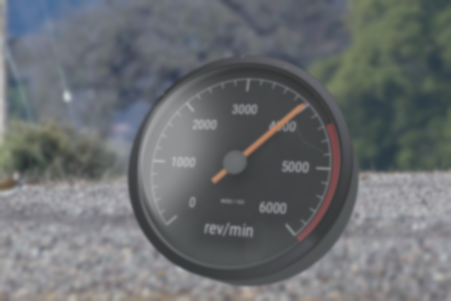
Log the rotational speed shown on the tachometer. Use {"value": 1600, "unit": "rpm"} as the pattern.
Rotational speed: {"value": 4000, "unit": "rpm"}
